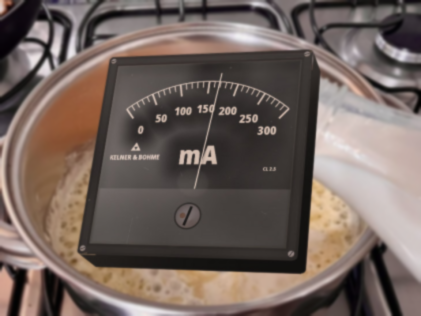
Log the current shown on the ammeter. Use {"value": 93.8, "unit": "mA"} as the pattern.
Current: {"value": 170, "unit": "mA"}
